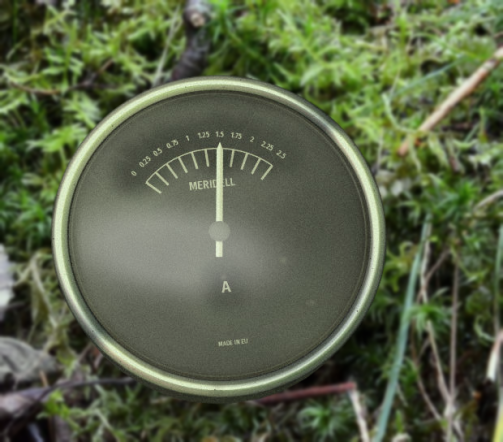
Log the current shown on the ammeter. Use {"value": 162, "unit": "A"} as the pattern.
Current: {"value": 1.5, "unit": "A"}
